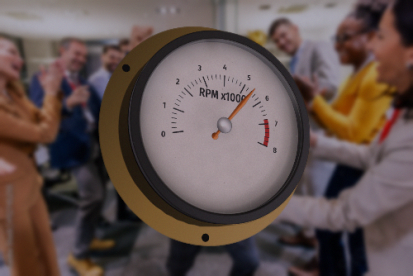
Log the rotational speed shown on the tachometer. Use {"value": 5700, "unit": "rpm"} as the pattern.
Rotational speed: {"value": 5400, "unit": "rpm"}
